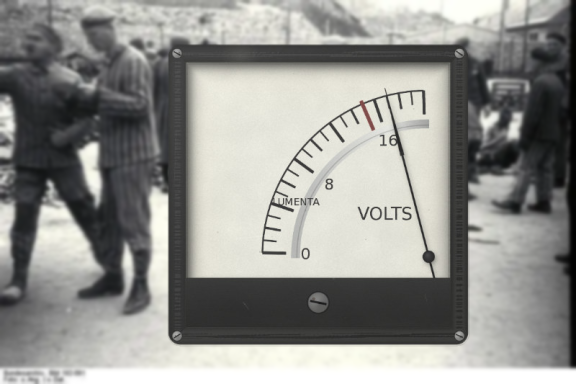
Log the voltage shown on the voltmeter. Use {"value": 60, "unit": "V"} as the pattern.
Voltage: {"value": 17, "unit": "V"}
